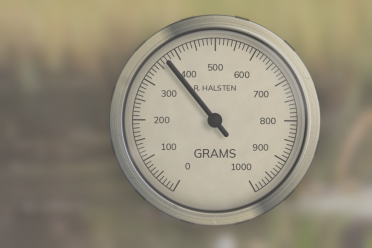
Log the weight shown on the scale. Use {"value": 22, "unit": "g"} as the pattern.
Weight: {"value": 370, "unit": "g"}
